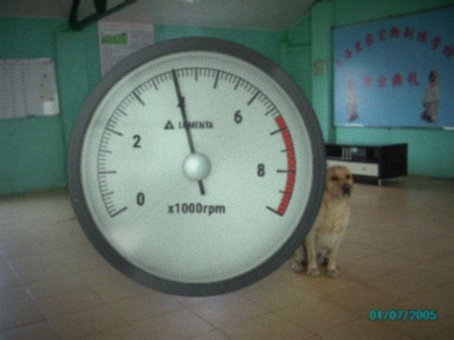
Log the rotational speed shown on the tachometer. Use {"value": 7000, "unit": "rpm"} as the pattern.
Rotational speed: {"value": 4000, "unit": "rpm"}
